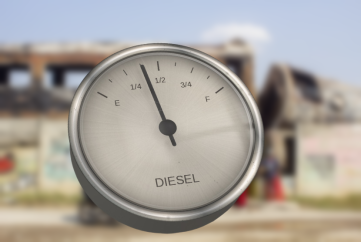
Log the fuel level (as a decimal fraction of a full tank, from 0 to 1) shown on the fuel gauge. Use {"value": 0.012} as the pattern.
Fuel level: {"value": 0.375}
